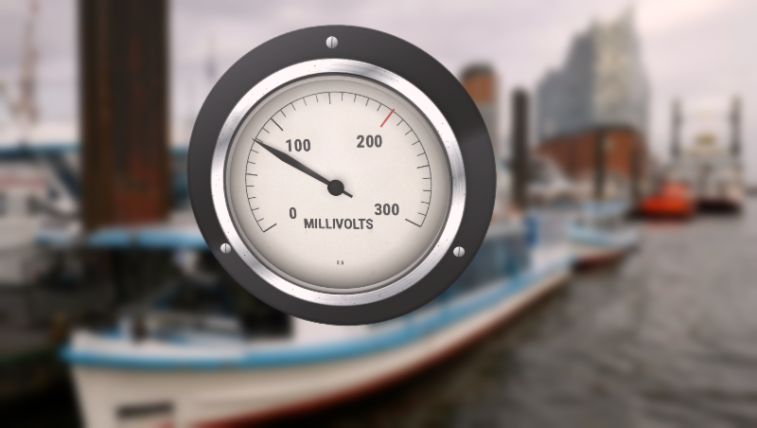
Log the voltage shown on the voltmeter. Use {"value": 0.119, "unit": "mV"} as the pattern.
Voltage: {"value": 80, "unit": "mV"}
